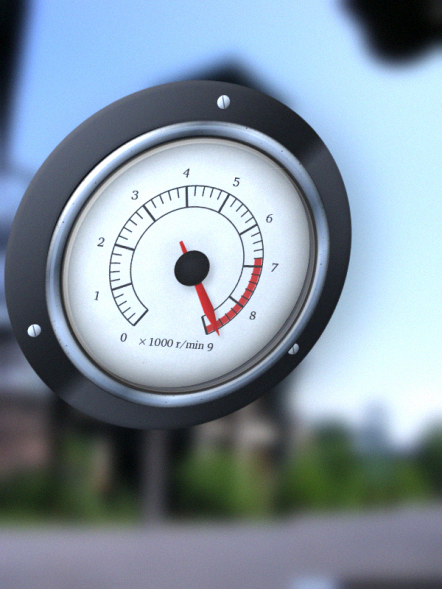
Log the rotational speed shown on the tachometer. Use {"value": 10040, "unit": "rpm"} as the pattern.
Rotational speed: {"value": 8800, "unit": "rpm"}
